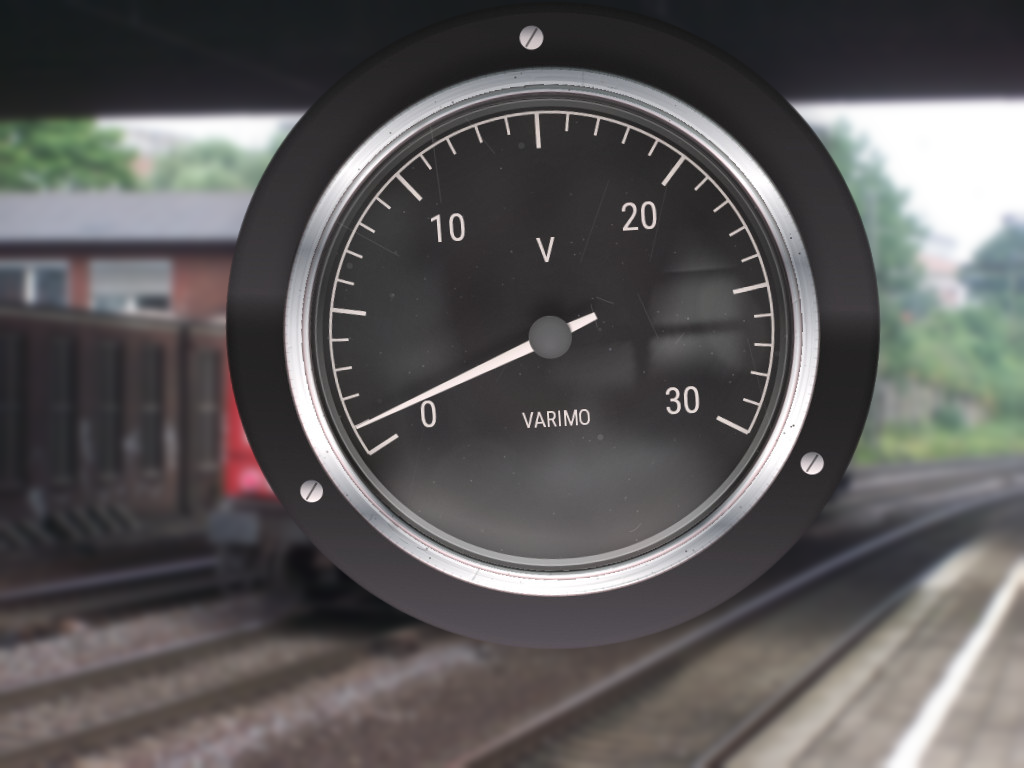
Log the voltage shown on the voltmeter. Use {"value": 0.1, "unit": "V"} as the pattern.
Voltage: {"value": 1, "unit": "V"}
